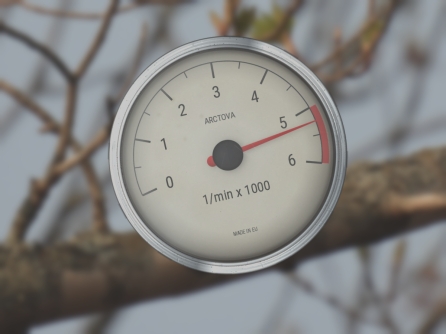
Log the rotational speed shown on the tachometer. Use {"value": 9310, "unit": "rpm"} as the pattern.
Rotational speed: {"value": 5250, "unit": "rpm"}
